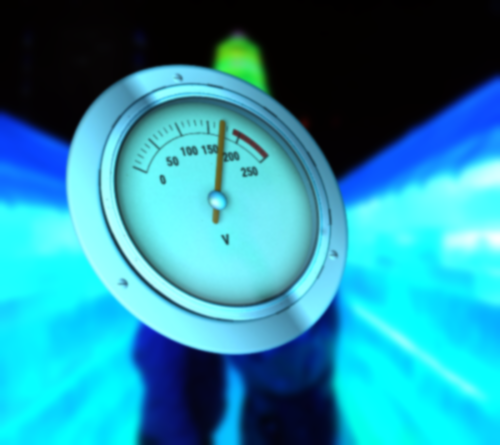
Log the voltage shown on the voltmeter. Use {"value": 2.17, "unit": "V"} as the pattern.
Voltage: {"value": 170, "unit": "V"}
